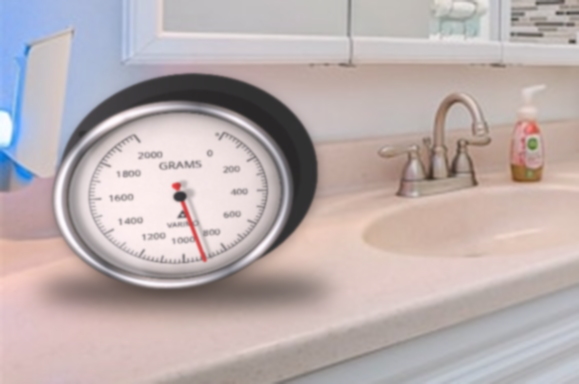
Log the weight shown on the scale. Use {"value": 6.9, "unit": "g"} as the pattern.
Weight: {"value": 900, "unit": "g"}
